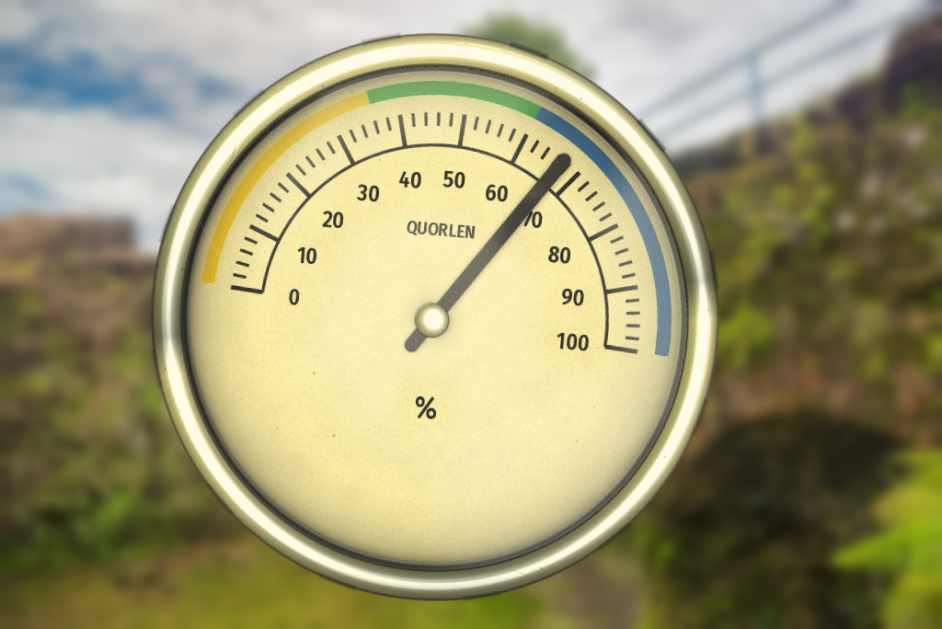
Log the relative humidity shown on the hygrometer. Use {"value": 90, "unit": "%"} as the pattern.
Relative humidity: {"value": 67, "unit": "%"}
